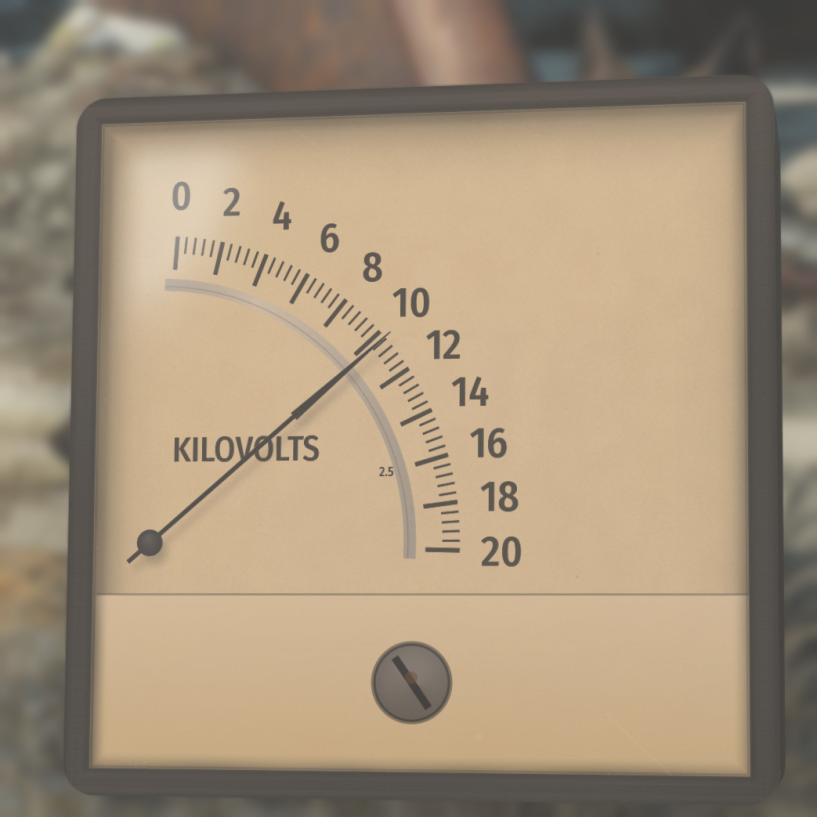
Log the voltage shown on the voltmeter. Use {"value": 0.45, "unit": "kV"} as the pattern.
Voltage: {"value": 10.4, "unit": "kV"}
